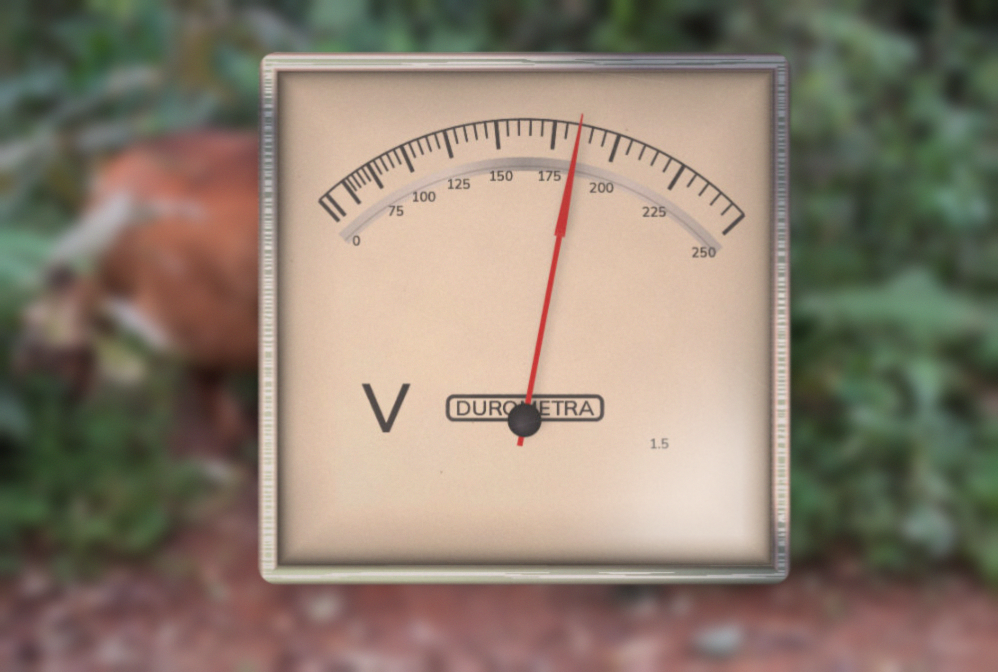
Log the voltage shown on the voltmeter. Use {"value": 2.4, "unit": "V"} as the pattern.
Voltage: {"value": 185, "unit": "V"}
